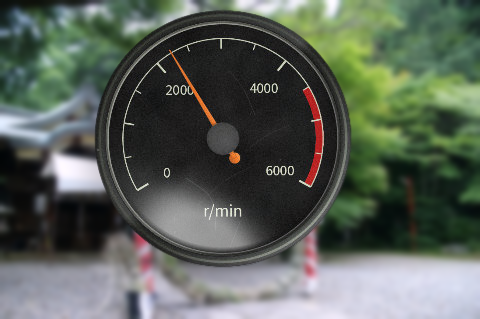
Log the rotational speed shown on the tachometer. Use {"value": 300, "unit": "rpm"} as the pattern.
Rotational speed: {"value": 2250, "unit": "rpm"}
